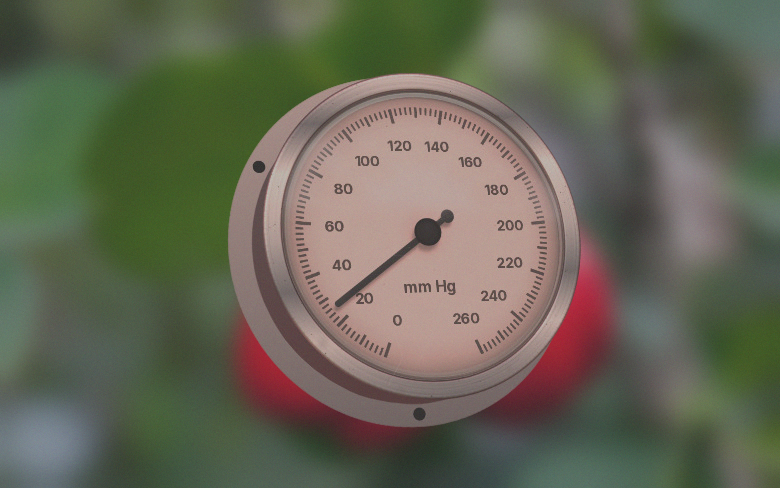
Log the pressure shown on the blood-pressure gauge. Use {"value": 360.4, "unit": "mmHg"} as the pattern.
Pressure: {"value": 26, "unit": "mmHg"}
